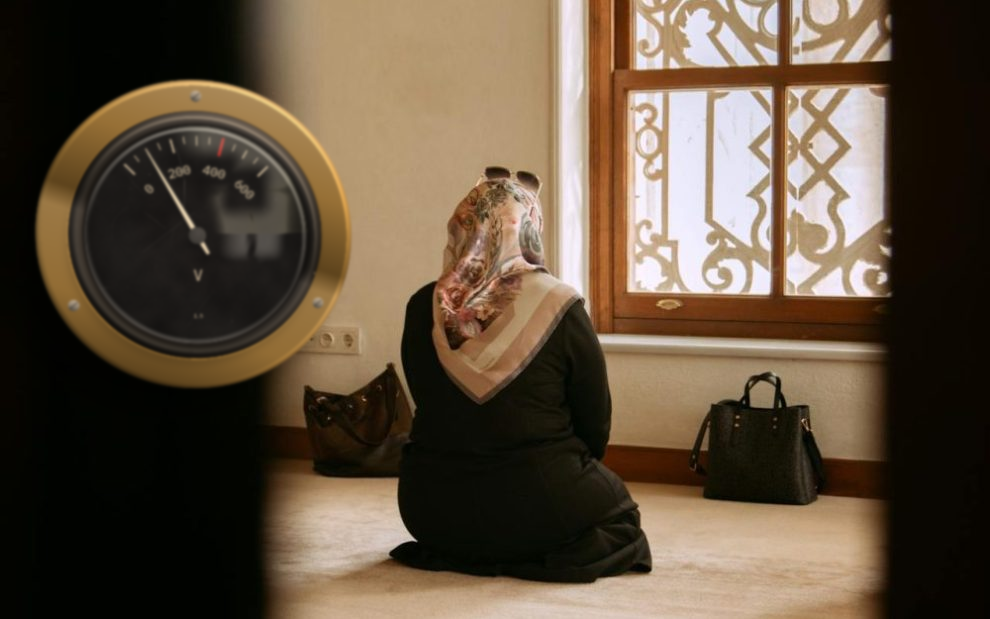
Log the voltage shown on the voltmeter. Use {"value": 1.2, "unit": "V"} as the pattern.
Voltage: {"value": 100, "unit": "V"}
